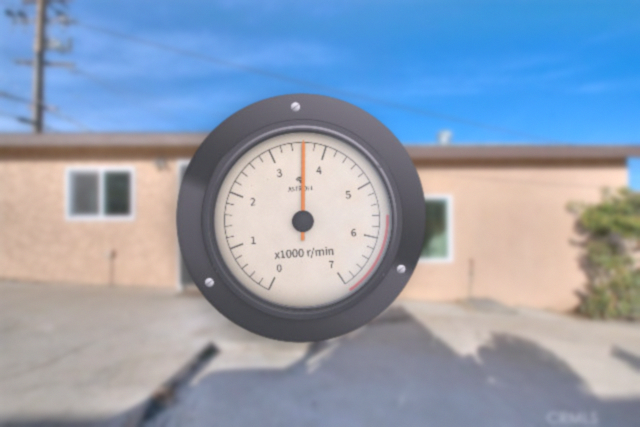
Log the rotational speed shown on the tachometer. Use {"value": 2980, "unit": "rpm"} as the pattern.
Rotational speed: {"value": 3600, "unit": "rpm"}
